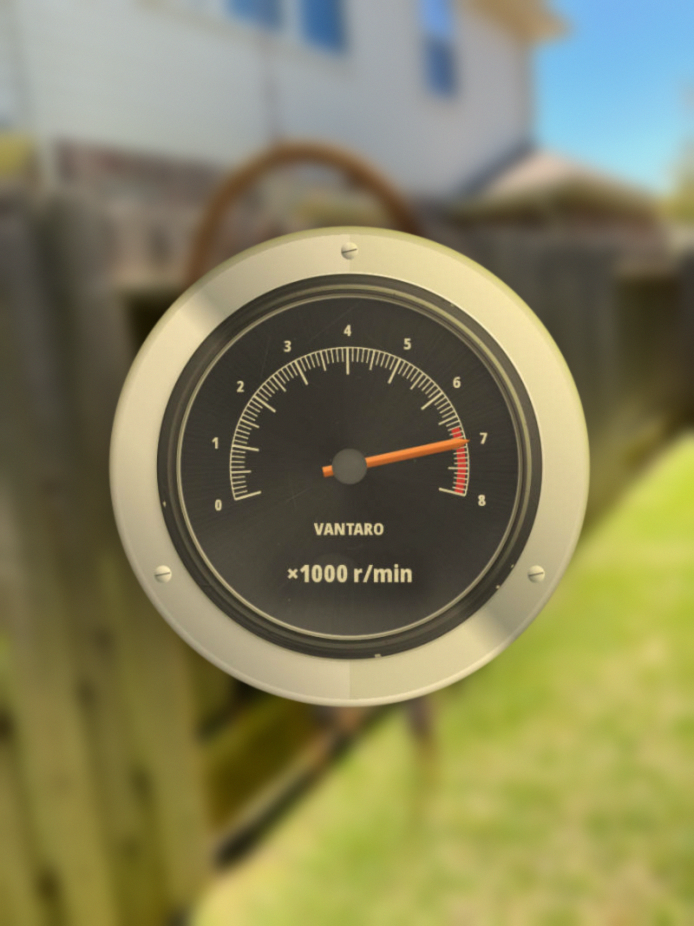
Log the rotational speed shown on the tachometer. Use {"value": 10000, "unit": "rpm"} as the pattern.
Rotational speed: {"value": 7000, "unit": "rpm"}
